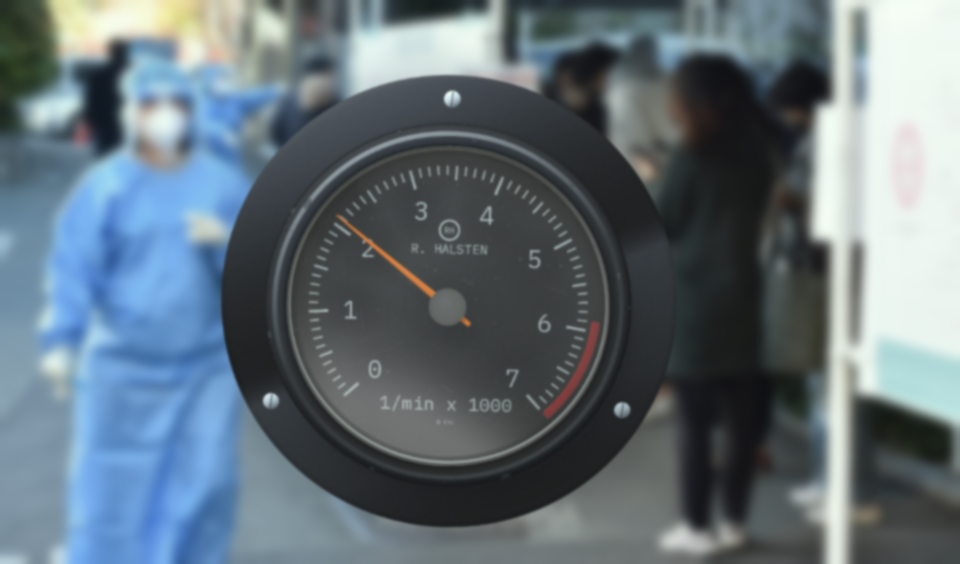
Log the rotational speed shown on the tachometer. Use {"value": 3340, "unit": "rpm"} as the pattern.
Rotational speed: {"value": 2100, "unit": "rpm"}
